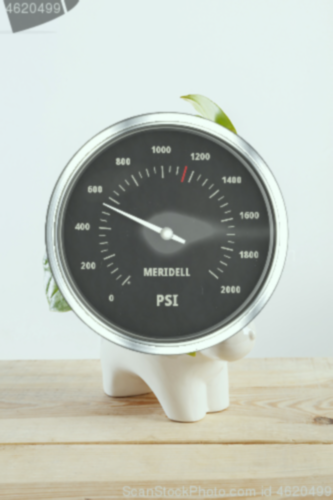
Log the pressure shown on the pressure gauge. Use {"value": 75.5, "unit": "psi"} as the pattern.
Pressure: {"value": 550, "unit": "psi"}
